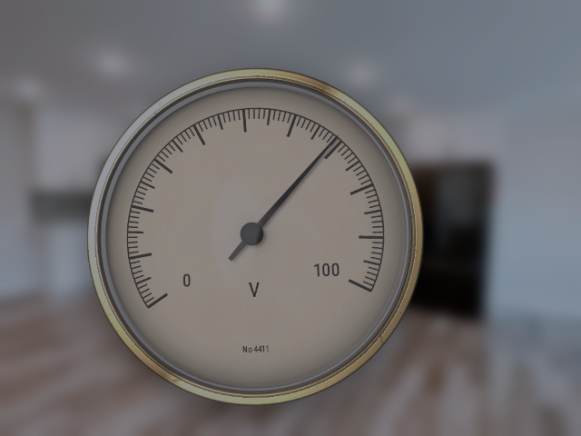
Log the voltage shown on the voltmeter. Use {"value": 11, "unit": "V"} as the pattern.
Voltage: {"value": 69, "unit": "V"}
